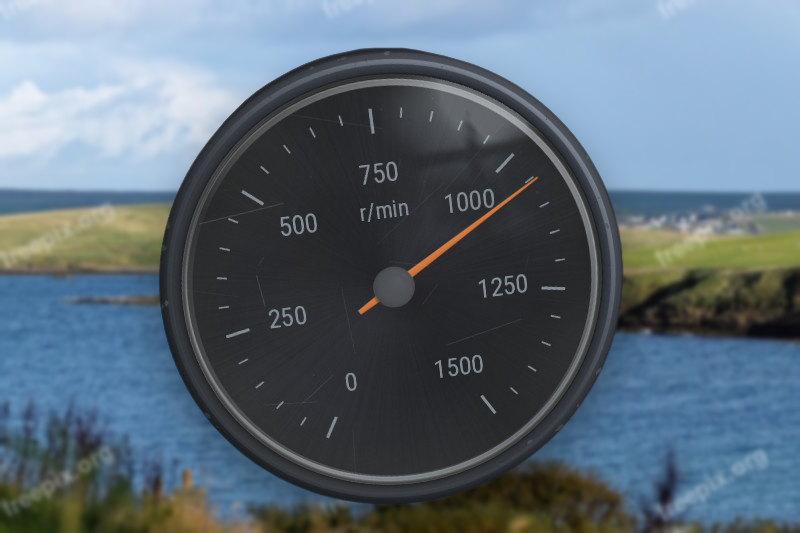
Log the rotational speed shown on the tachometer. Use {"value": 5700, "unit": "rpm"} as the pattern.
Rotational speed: {"value": 1050, "unit": "rpm"}
